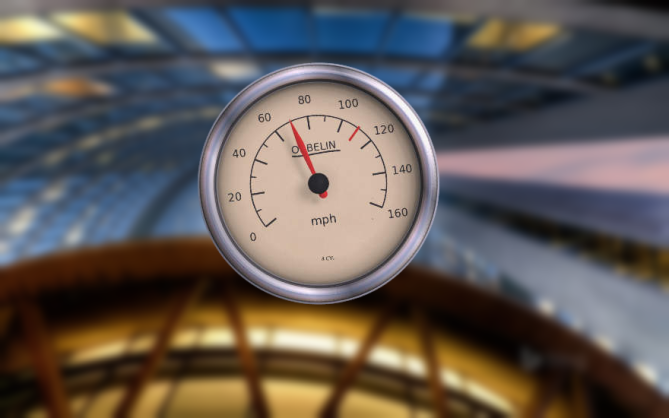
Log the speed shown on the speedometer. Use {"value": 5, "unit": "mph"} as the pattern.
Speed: {"value": 70, "unit": "mph"}
